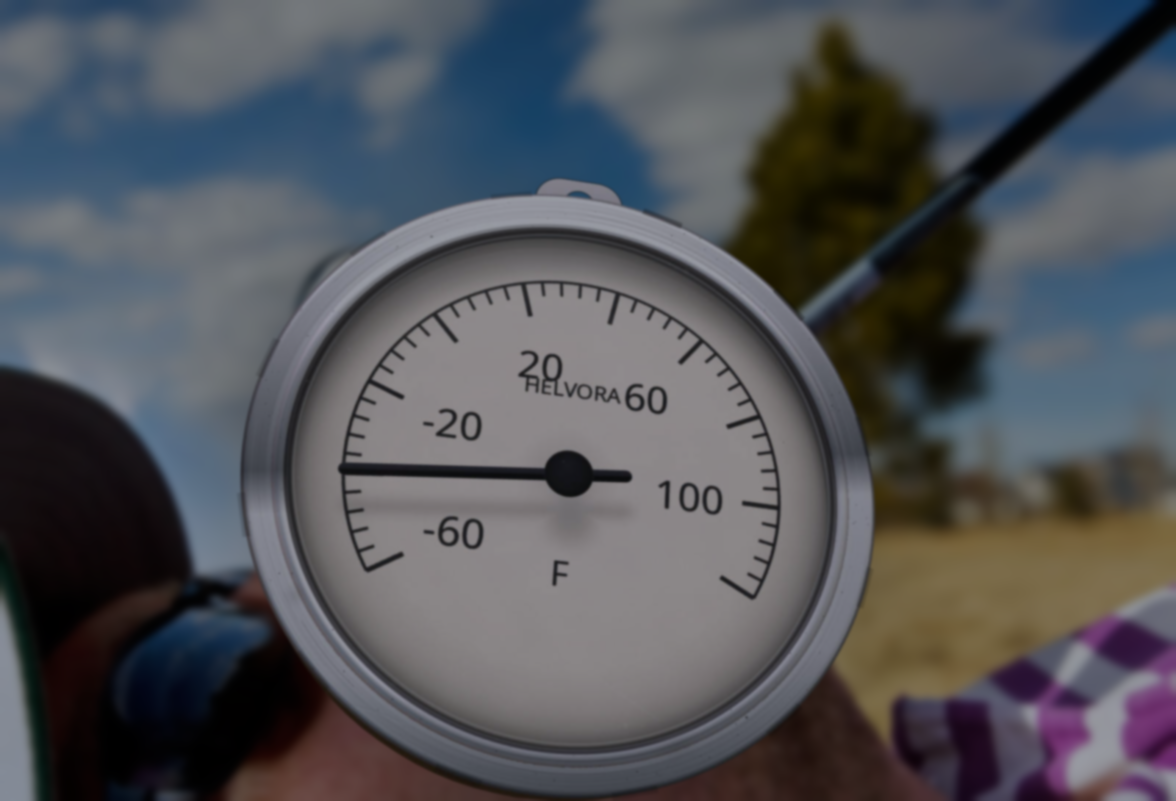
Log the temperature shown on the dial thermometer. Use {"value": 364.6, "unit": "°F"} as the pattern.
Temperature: {"value": -40, "unit": "°F"}
